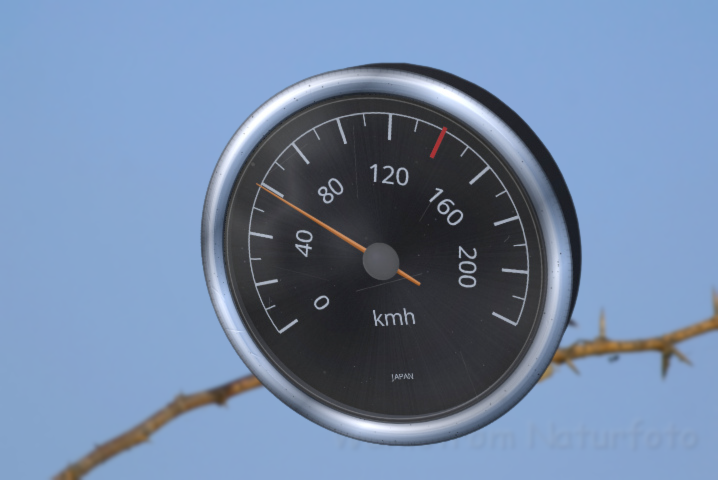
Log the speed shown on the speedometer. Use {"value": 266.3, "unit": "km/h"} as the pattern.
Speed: {"value": 60, "unit": "km/h"}
